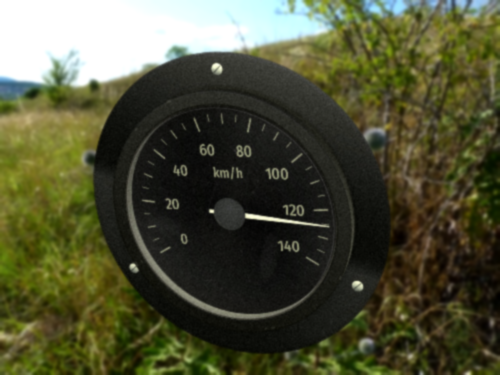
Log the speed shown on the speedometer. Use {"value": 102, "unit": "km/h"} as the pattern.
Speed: {"value": 125, "unit": "km/h"}
